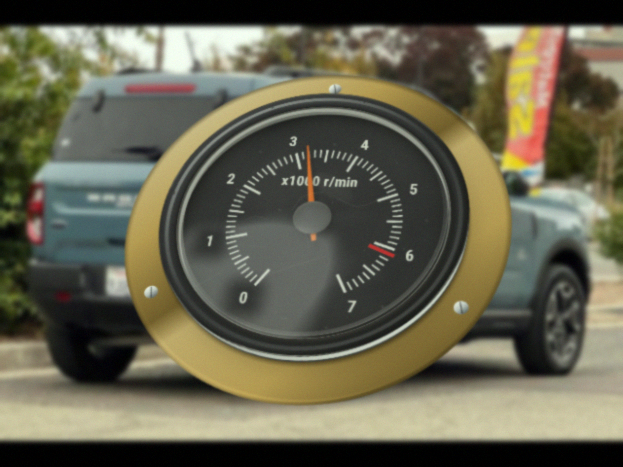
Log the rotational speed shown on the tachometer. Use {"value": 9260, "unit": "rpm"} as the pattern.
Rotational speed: {"value": 3200, "unit": "rpm"}
